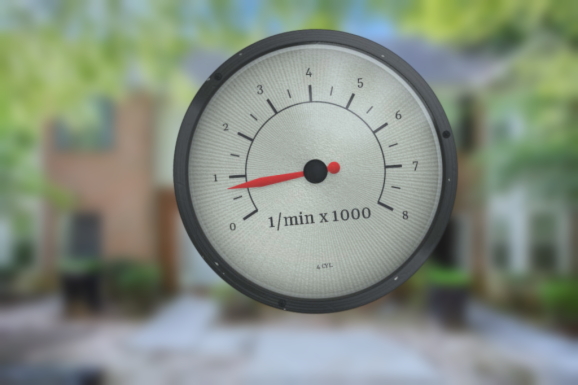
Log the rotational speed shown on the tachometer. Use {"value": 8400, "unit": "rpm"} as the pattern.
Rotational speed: {"value": 750, "unit": "rpm"}
